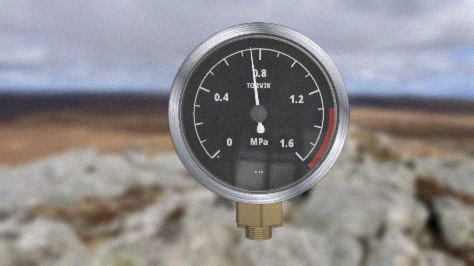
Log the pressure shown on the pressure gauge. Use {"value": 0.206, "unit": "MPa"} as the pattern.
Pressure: {"value": 0.75, "unit": "MPa"}
